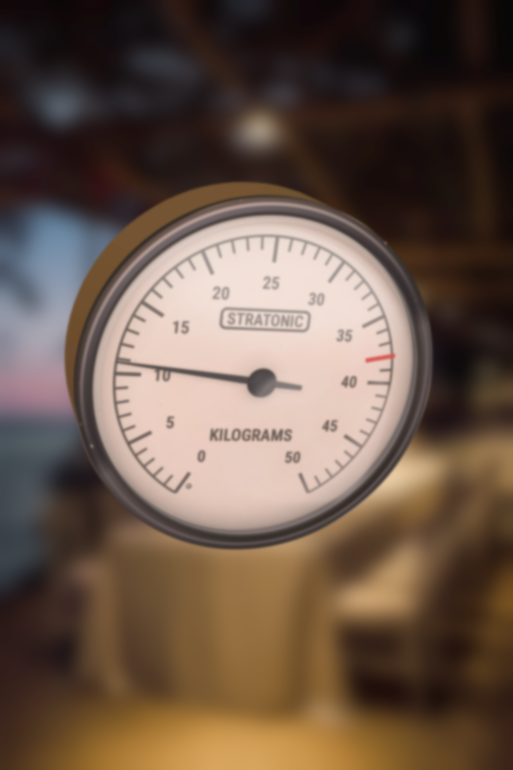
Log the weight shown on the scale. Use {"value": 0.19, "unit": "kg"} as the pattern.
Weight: {"value": 11, "unit": "kg"}
